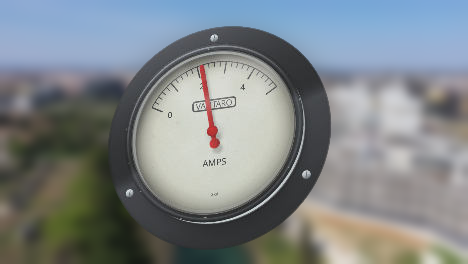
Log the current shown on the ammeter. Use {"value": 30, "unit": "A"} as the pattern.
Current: {"value": 2.2, "unit": "A"}
